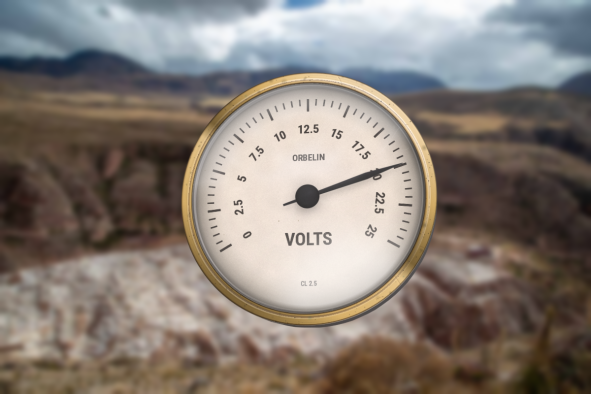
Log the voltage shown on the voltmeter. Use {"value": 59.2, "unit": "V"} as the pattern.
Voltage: {"value": 20, "unit": "V"}
